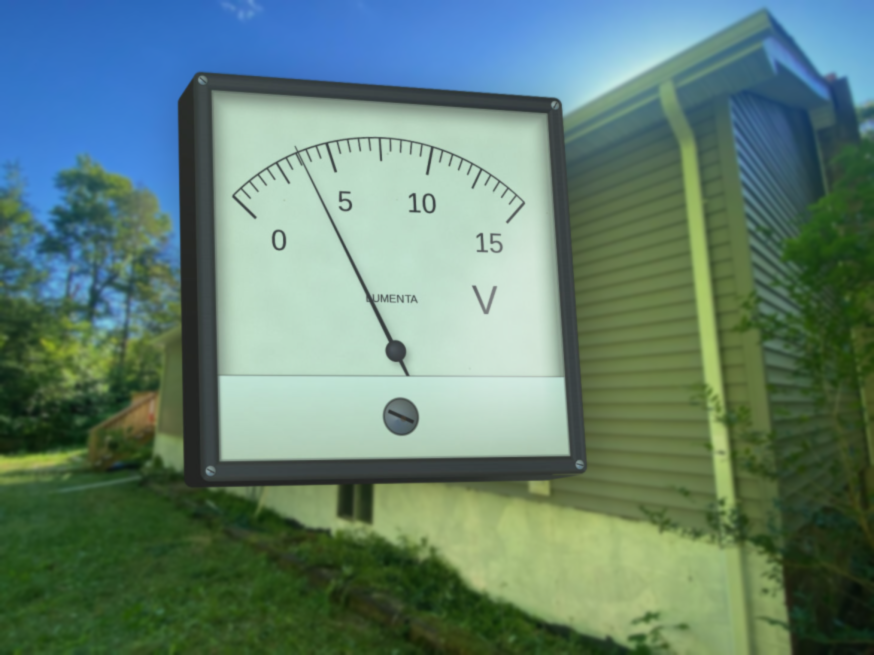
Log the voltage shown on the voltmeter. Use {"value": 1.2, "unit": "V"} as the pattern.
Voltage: {"value": 3.5, "unit": "V"}
